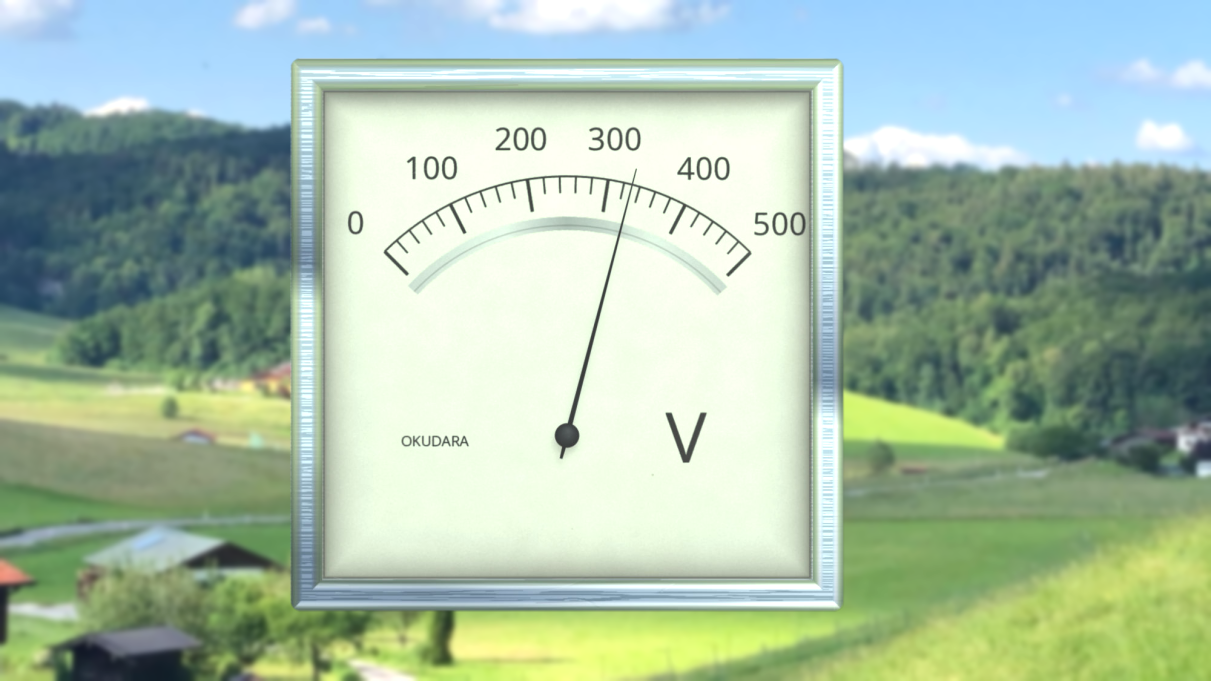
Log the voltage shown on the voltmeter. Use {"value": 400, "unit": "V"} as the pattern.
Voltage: {"value": 330, "unit": "V"}
